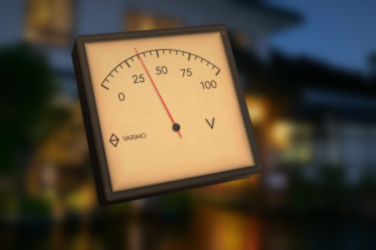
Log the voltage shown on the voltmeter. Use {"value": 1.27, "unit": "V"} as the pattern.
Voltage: {"value": 35, "unit": "V"}
